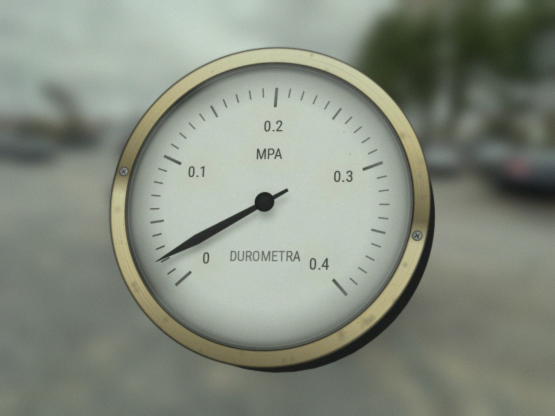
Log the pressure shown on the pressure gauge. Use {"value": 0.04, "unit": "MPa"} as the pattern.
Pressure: {"value": 0.02, "unit": "MPa"}
